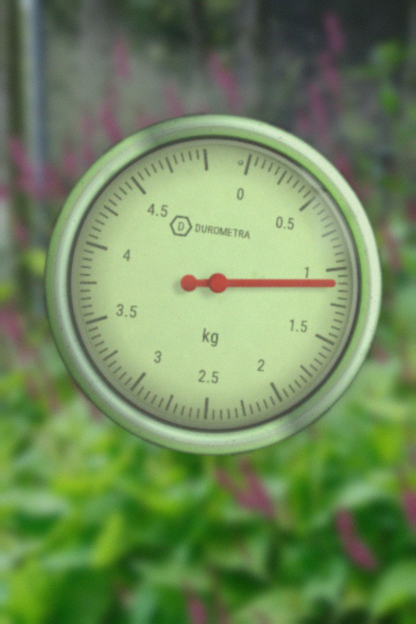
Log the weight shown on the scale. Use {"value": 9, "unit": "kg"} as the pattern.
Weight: {"value": 1.1, "unit": "kg"}
